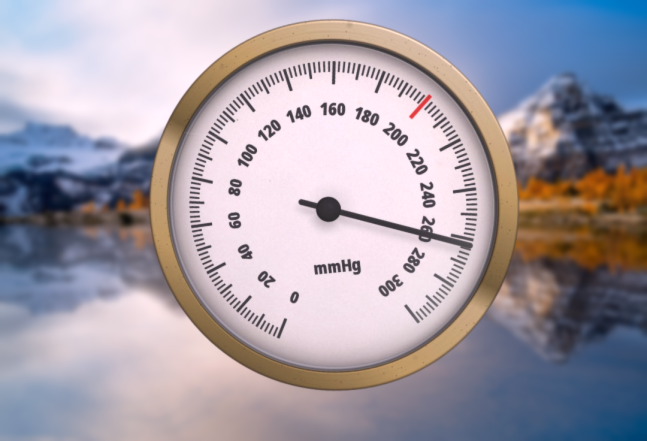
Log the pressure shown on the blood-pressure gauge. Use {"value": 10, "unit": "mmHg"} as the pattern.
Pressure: {"value": 262, "unit": "mmHg"}
